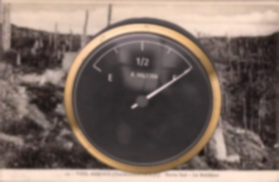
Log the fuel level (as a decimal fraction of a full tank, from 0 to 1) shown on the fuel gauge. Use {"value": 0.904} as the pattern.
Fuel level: {"value": 1}
